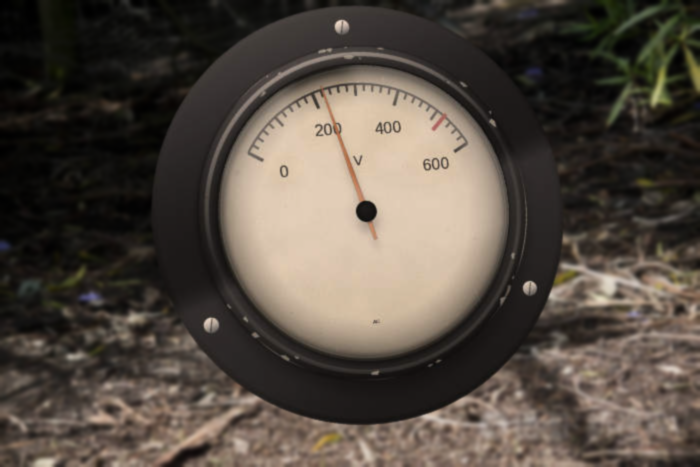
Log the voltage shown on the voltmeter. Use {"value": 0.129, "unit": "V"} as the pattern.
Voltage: {"value": 220, "unit": "V"}
